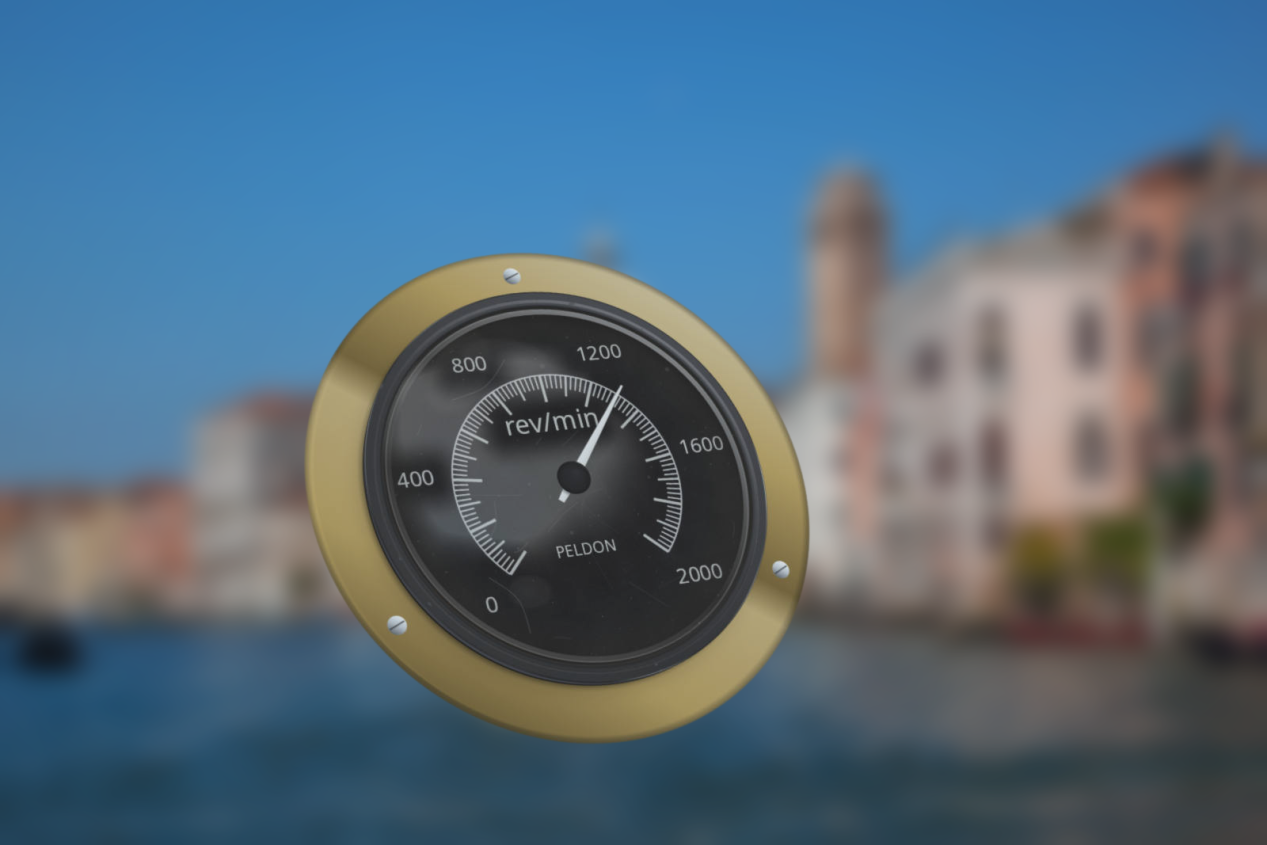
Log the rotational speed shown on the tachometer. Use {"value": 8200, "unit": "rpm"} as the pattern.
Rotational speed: {"value": 1300, "unit": "rpm"}
